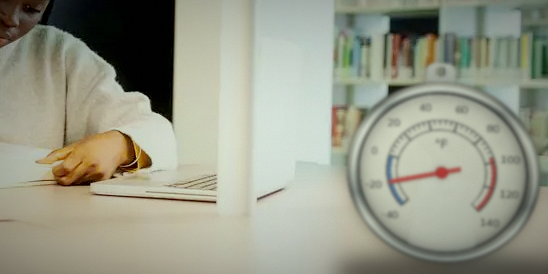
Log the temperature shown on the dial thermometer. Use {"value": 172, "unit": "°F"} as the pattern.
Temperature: {"value": -20, "unit": "°F"}
